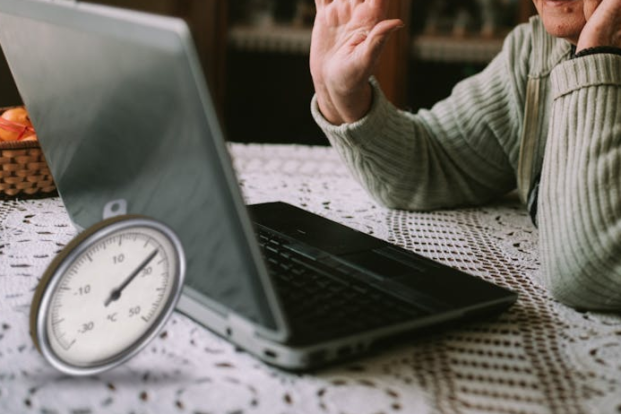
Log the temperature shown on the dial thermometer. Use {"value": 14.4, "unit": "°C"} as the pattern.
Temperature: {"value": 25, "unit": "°C"}
